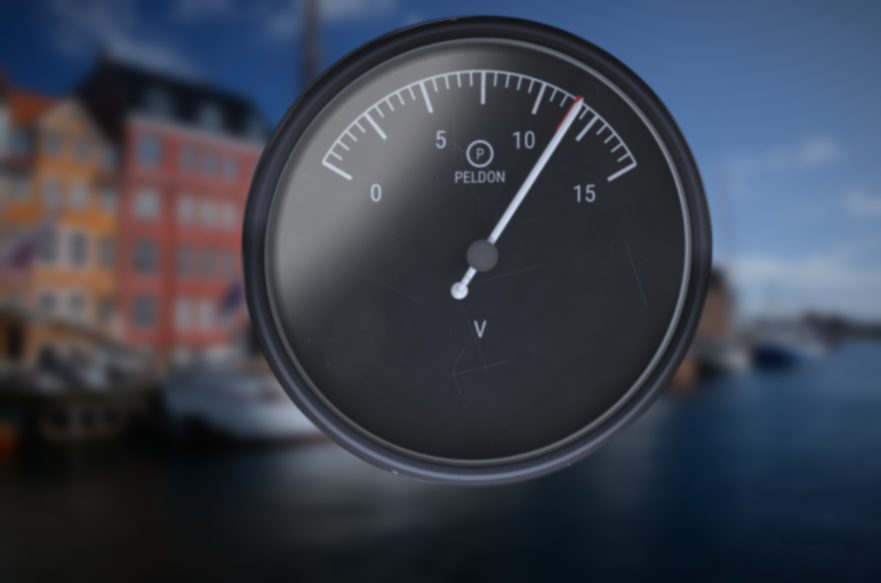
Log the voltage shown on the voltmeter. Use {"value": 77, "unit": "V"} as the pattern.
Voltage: {"value": 11.5, "unit": "V"}
